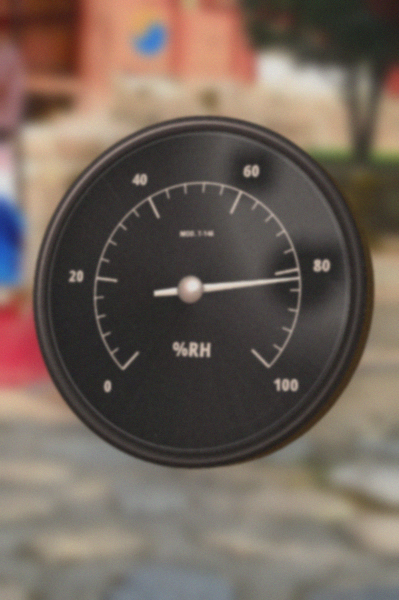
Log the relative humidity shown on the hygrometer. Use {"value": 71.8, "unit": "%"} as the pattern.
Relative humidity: {"value": 82, "unit": "%"}
